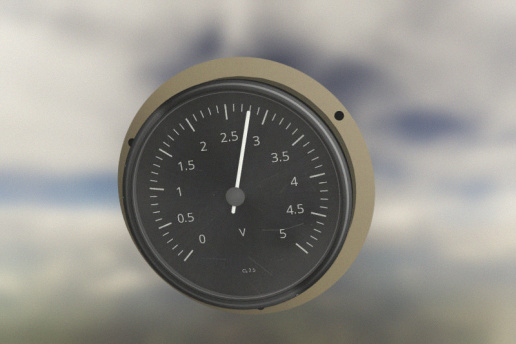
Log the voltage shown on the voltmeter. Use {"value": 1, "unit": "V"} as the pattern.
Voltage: {"value": 2.8, "unit": "V"}
